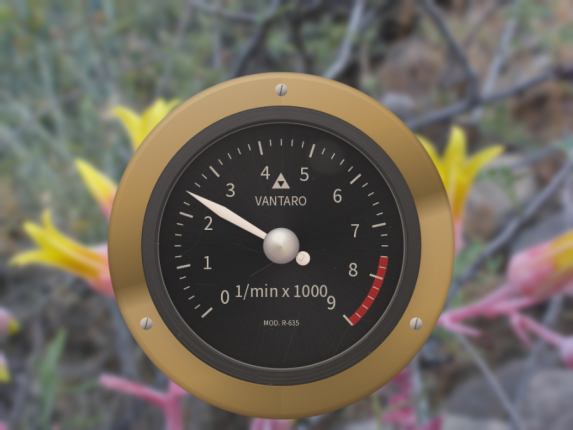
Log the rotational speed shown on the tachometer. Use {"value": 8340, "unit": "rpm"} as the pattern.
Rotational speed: {"value": 2400, "unit": "rpm"}
